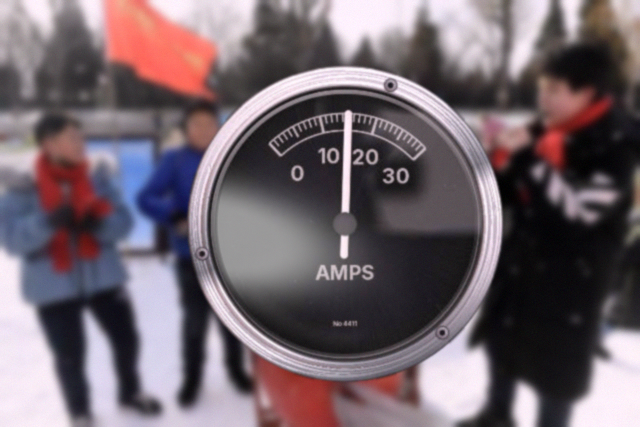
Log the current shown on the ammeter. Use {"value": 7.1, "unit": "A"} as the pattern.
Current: {"value": 15, "unit": "A"}
